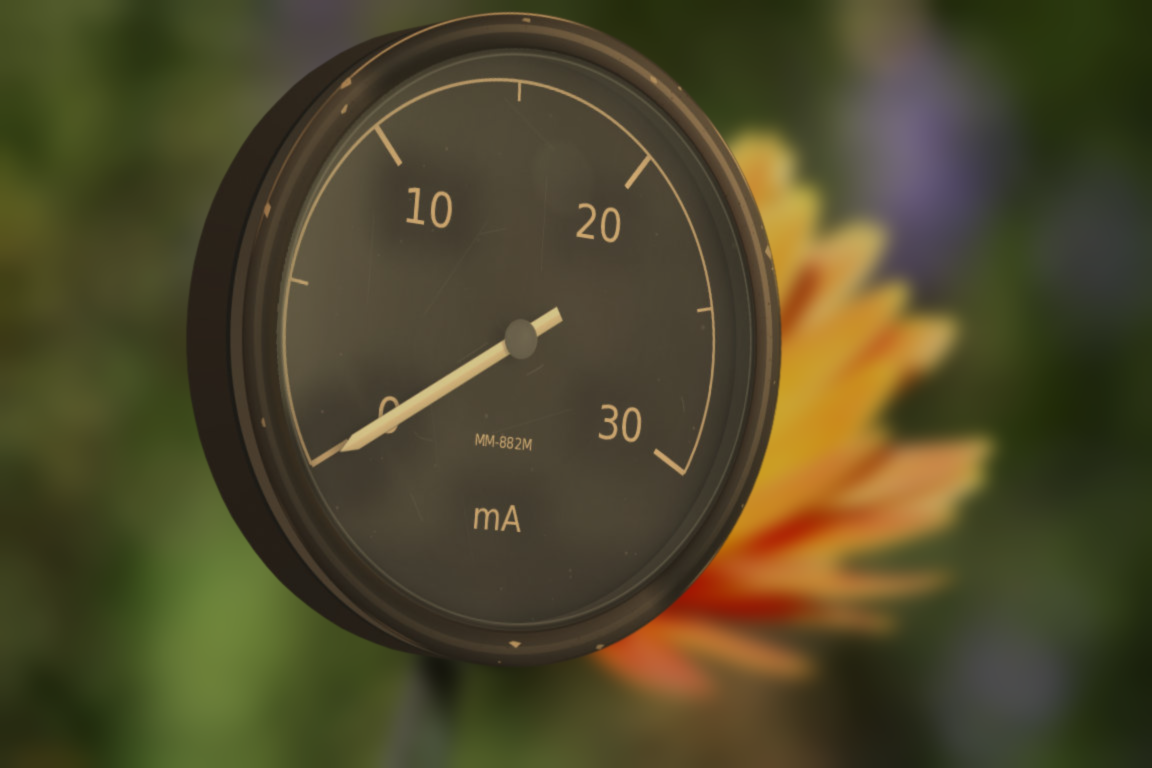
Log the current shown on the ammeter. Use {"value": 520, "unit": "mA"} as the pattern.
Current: {"value": 0, "unit": "mA"}
